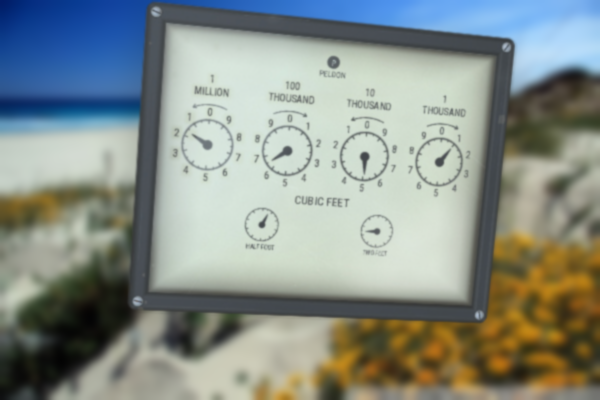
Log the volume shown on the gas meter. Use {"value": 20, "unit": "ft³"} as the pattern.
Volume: {"value": 165100, "unit": "ft³"}
